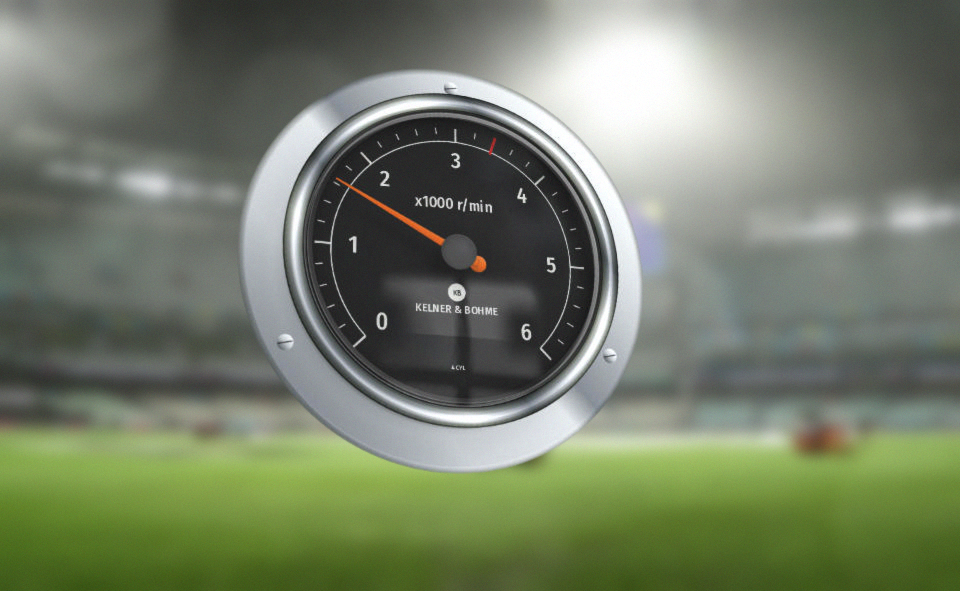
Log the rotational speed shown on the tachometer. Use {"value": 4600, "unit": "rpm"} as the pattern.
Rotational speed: {"value": 1600, "unit": "rpm"}
